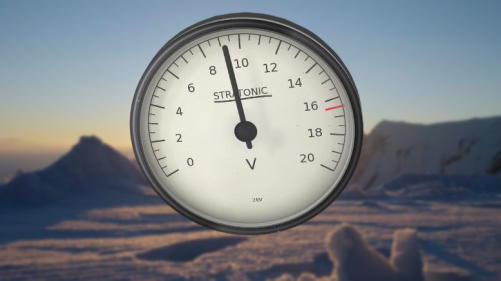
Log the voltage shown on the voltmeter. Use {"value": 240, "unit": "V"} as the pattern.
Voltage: {"value": 9.25, "unit": "V"}
